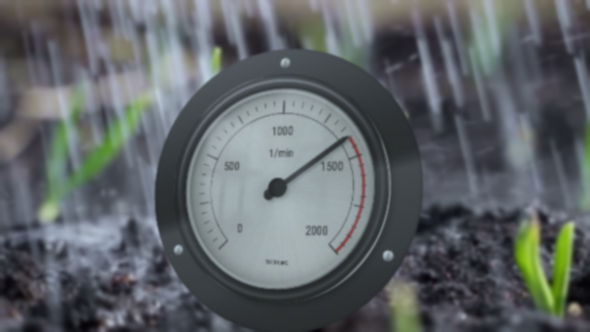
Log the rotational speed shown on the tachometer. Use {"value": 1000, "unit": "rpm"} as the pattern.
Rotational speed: {"value": 1400, "unit": "rpm"}
